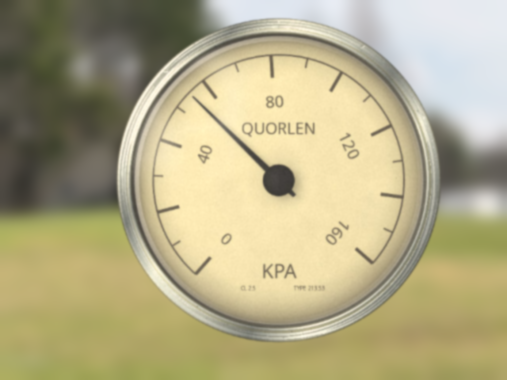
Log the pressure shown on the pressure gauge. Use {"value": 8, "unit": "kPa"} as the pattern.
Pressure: {"value": 55, "unit": "kPa"}
